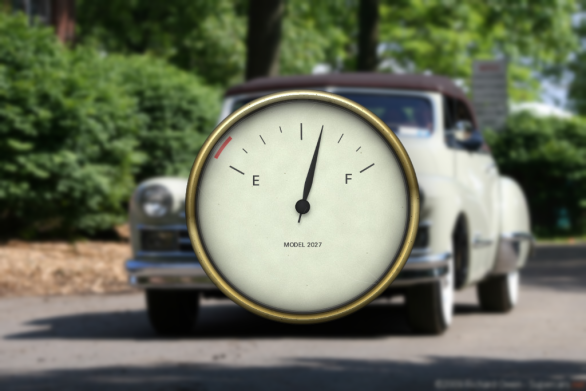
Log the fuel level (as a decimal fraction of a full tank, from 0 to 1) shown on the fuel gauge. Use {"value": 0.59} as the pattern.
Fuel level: {"value": 0.625}
